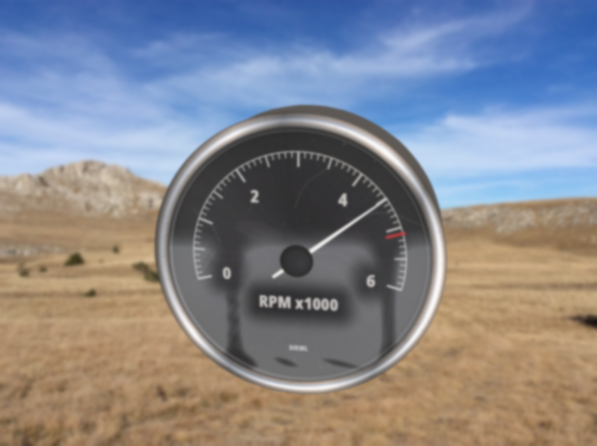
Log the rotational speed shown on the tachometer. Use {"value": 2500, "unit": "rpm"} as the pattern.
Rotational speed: {"value": 4500, "unit": "rpm"}
